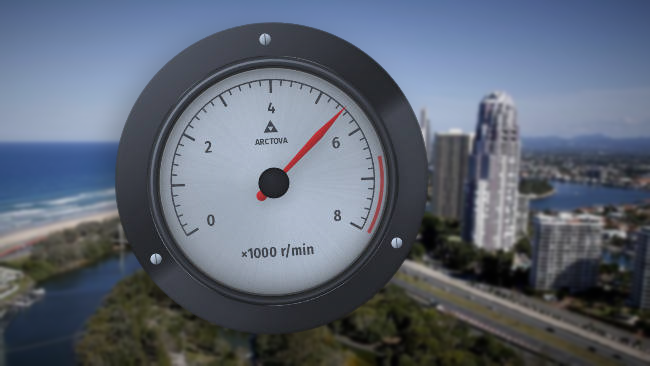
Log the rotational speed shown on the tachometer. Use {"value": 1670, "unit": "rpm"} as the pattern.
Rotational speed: {"value": 5500, "unit": "rpm"}
